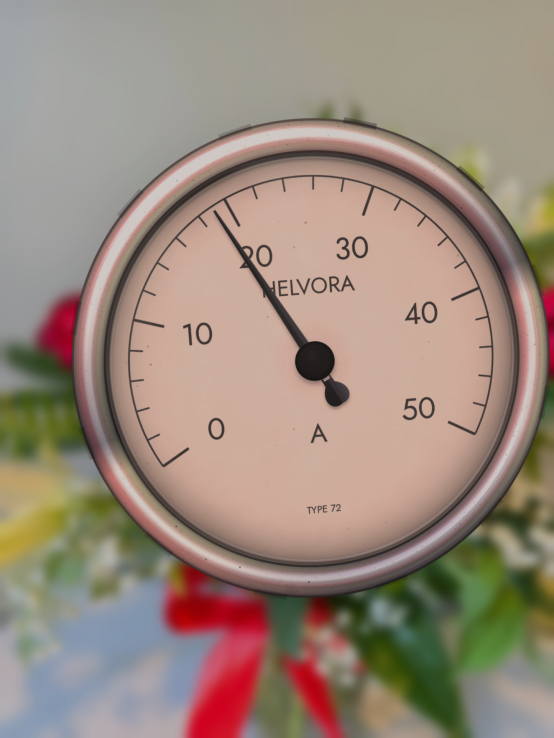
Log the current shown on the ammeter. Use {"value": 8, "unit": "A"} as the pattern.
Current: {"value": 19, "unit": "A"}
